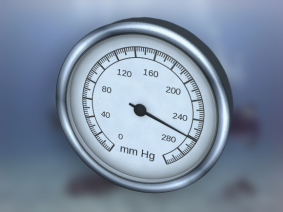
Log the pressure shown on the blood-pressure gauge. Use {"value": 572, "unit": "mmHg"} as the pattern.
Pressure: {"value": 260, "unit": "mmHg"}
